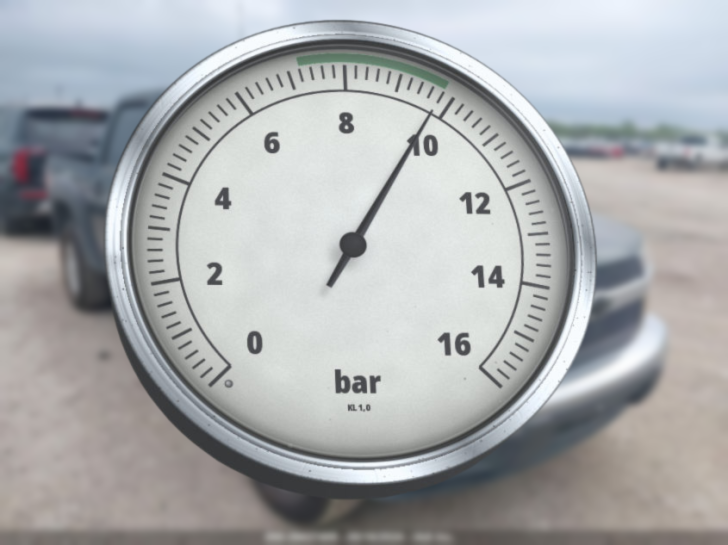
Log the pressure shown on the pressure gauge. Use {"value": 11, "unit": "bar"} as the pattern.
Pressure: {"value": 9.8, "unit": "bar"}
